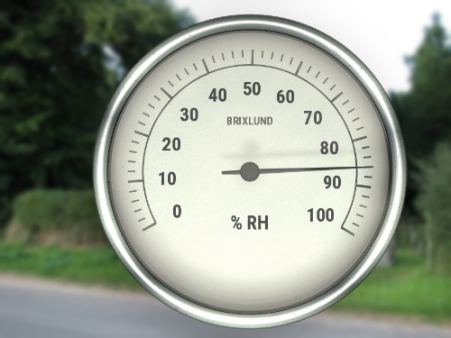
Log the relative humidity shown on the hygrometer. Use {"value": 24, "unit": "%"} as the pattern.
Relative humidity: {"value": 86, "unit": "%"}
